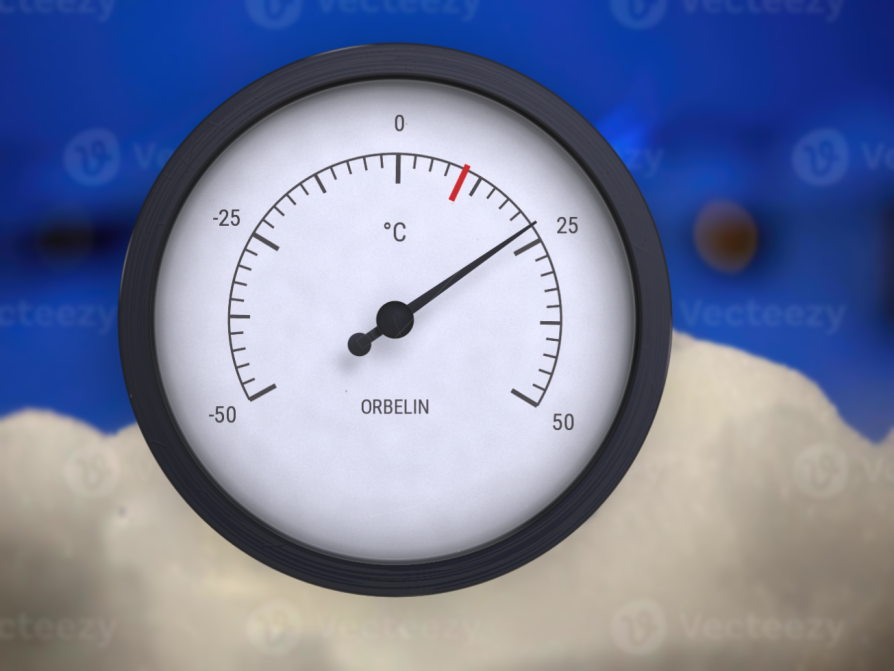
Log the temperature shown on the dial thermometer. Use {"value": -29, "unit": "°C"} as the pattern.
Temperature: {"value": 22.5, "unit": "°C"}
